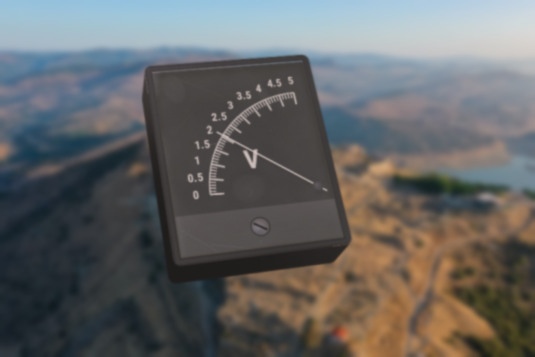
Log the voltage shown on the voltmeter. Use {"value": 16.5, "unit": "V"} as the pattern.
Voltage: {"value": 2, "unit": "V"}
